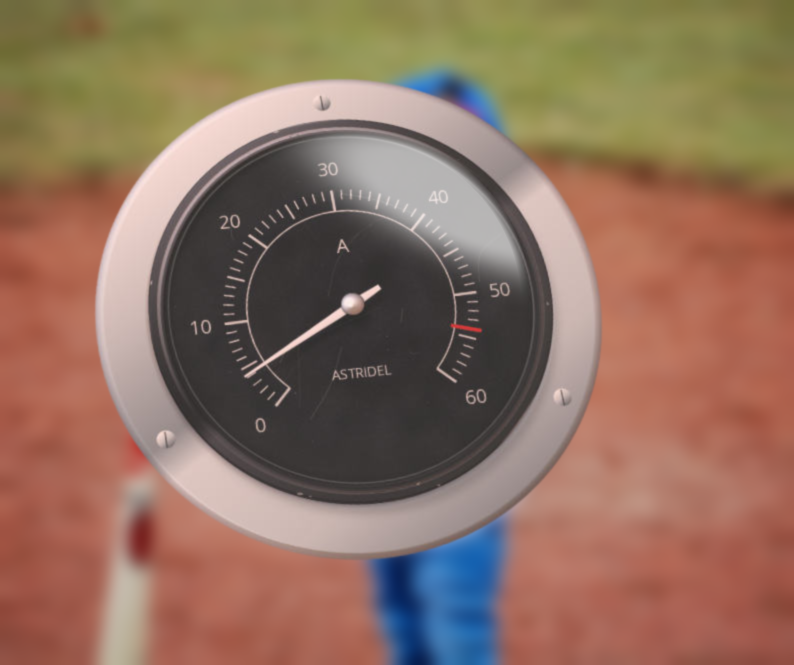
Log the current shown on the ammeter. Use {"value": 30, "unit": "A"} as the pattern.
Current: {"value": 4, "unit": "A"}
